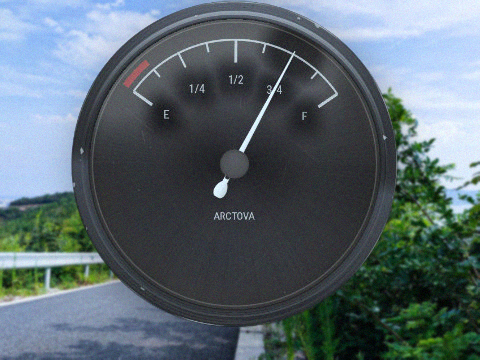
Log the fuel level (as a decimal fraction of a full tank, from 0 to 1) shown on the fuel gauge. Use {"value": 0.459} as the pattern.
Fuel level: {"value": 0.75}
